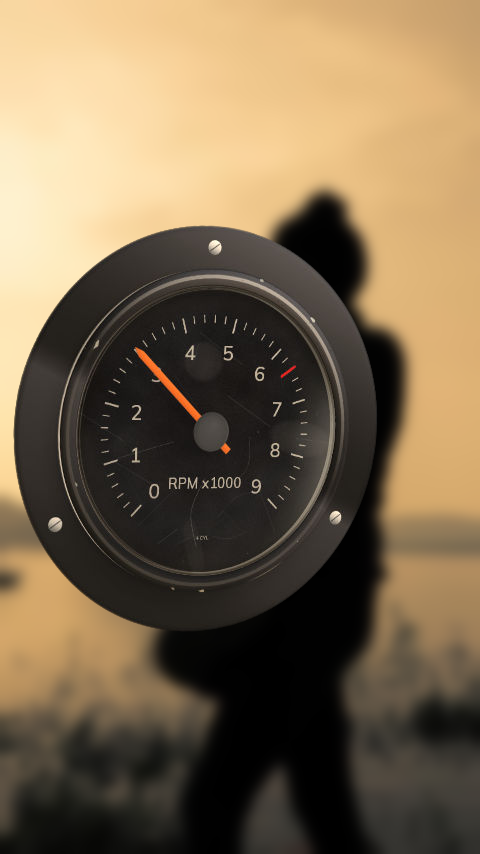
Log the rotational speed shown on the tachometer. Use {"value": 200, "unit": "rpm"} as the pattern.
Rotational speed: {"value": 3000, "unit": "rpm"}
